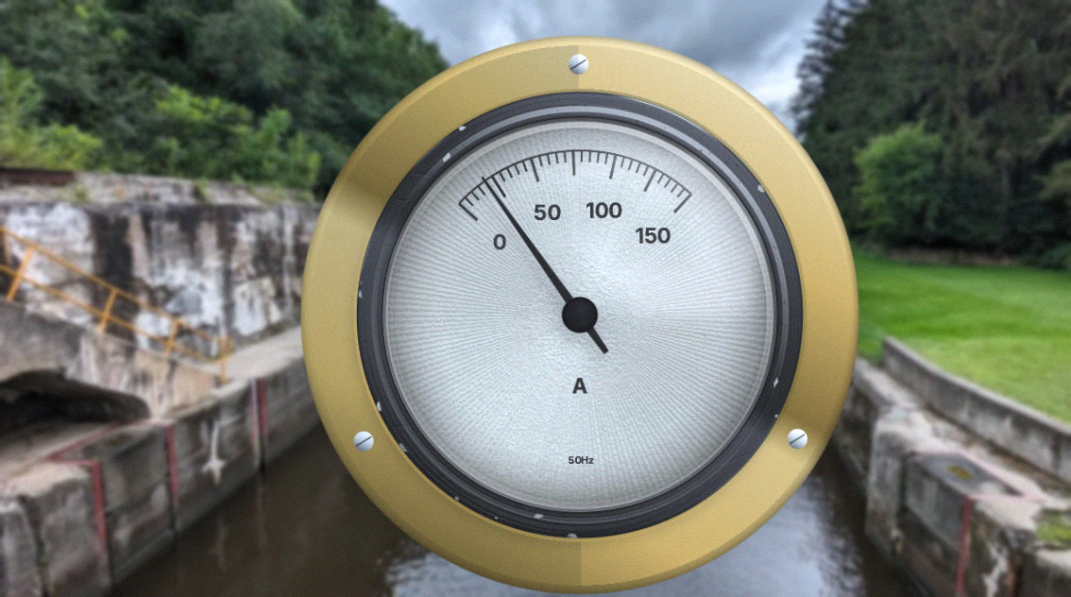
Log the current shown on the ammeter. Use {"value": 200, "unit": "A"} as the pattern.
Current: {"value": 20, "unit": "A"}
